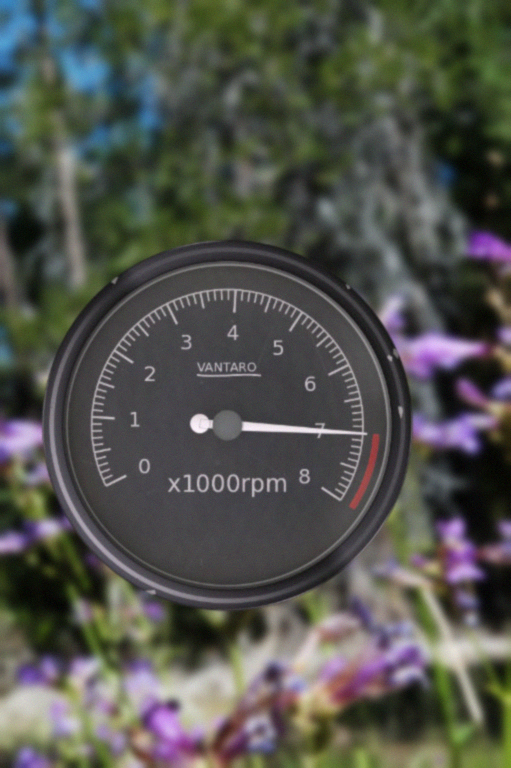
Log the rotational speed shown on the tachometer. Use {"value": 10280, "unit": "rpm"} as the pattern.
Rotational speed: {"value": 7000, "unit": "rpm"}
